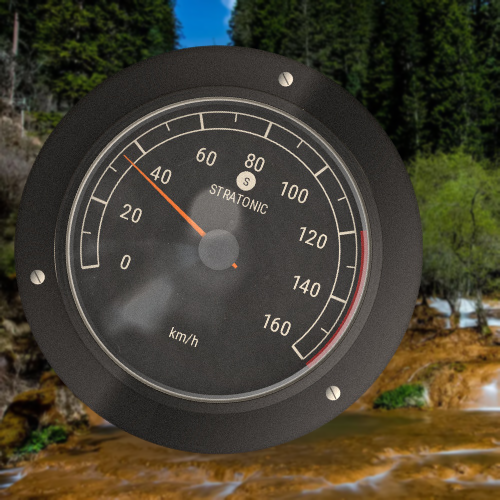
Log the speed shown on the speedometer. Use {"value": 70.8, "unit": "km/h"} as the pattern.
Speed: {"value": 35, "unit": "km/h"}
